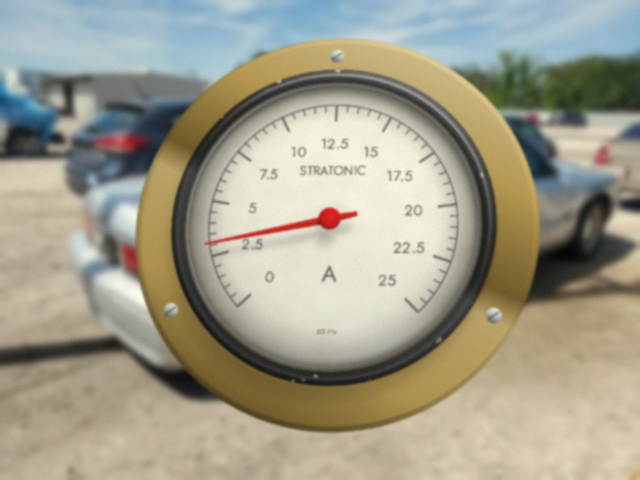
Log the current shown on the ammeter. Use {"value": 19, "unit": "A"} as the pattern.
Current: {"value": 3, "unit": "A"}
